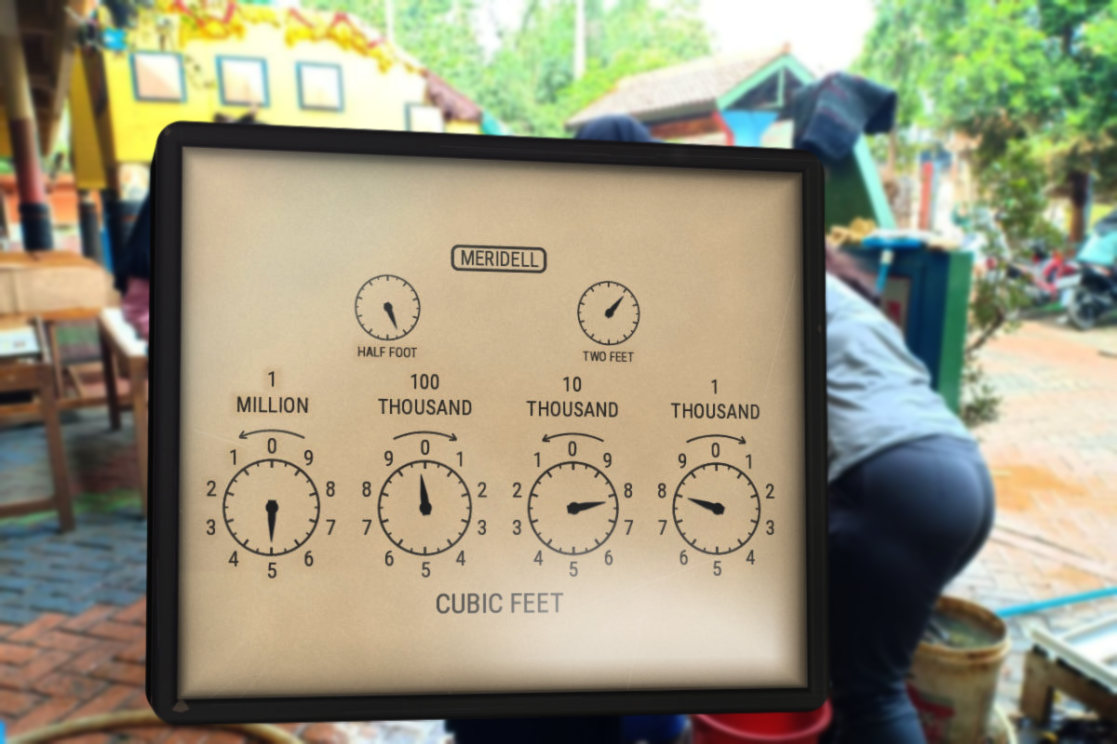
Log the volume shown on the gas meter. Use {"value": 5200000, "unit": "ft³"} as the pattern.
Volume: {"value": 497800, "unit": "ft³"}
